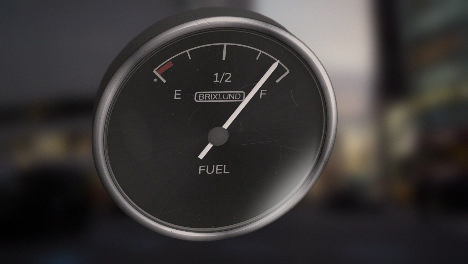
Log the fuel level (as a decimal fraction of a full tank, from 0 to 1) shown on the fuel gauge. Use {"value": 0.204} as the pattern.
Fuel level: {"value": 0.875}
